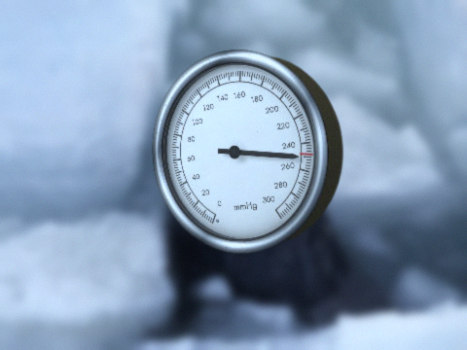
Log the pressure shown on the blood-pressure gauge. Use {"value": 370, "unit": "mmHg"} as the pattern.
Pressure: {"value": 250, "unit": "mmHg"}
